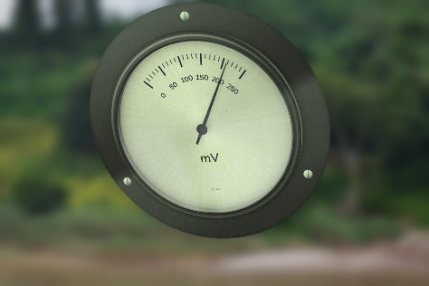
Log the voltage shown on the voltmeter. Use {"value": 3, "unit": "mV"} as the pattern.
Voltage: {"value": 210, "unit": "mV"}
